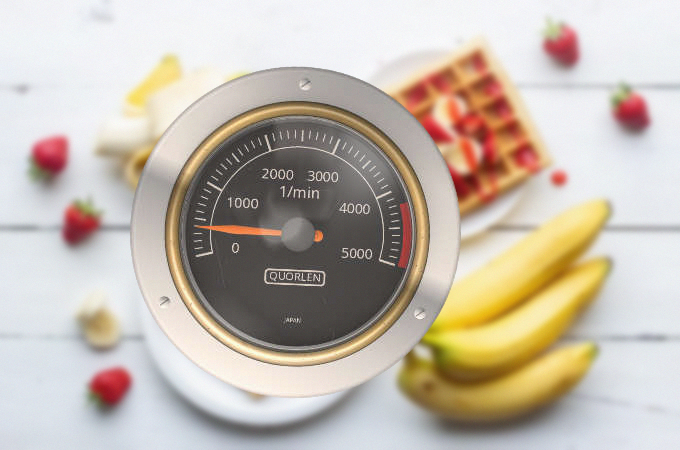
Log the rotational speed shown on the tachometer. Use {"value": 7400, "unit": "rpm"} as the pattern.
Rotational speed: {"value": 400, "unit": "rpm"}
